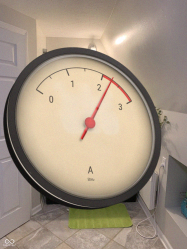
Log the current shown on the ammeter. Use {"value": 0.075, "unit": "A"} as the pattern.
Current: {"value": 2.25, "unit": "A"}
